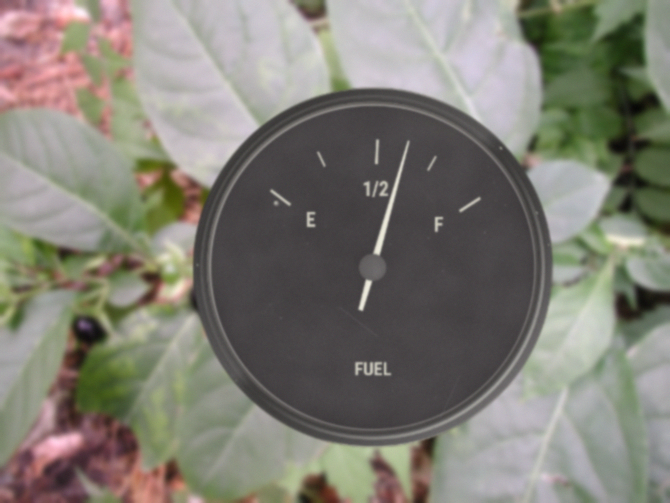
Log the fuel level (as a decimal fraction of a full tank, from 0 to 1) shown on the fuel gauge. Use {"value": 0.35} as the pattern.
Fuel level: {"value": 0.625}
